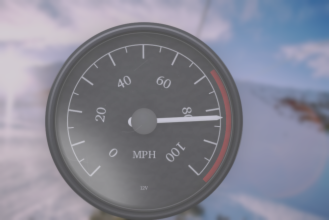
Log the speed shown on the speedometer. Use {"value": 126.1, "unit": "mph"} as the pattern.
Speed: {"value": 82.5, "unit": "mph"}
